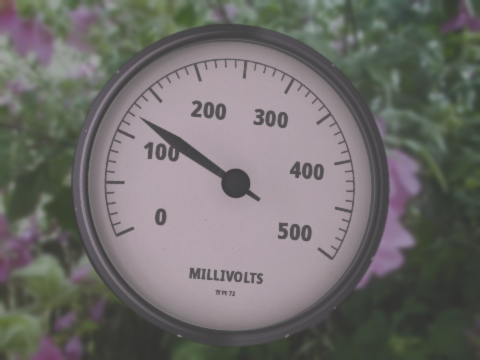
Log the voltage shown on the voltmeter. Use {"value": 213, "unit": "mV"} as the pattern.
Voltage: {"value": 120, "unit": "mV"}
